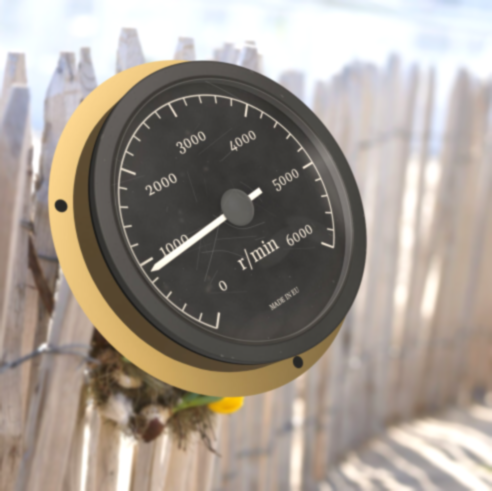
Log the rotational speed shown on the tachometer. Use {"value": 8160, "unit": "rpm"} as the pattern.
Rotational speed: {"value": 900, "unit": "rpm"}
